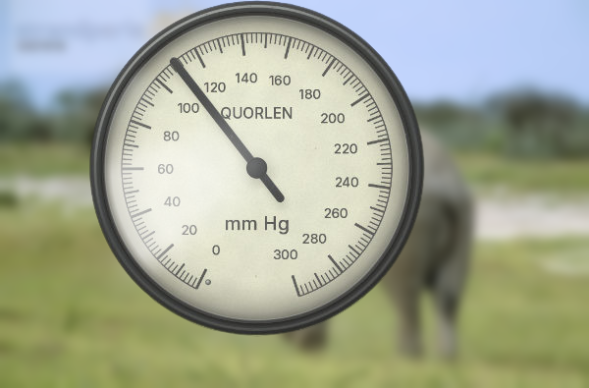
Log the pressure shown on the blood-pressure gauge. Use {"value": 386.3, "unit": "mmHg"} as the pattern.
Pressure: {"value": 110, "unit": "mmHg"}
